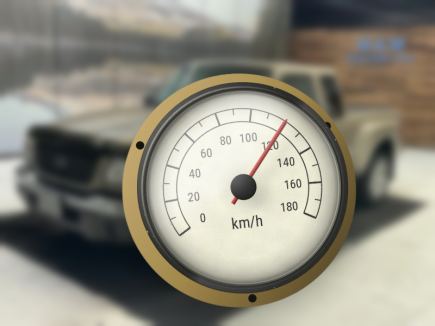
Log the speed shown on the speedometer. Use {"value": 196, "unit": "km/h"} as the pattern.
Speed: {"value": 120, "unit": "km/h"}
